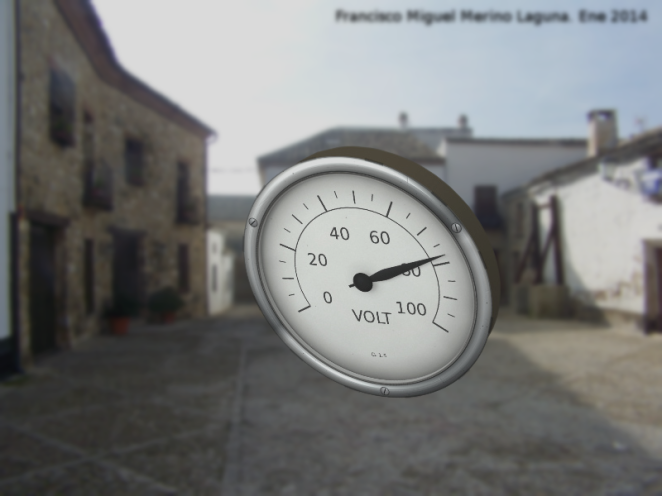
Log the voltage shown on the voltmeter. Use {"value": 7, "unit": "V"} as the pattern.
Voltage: {"value": 77.5, "unit": "V"}
